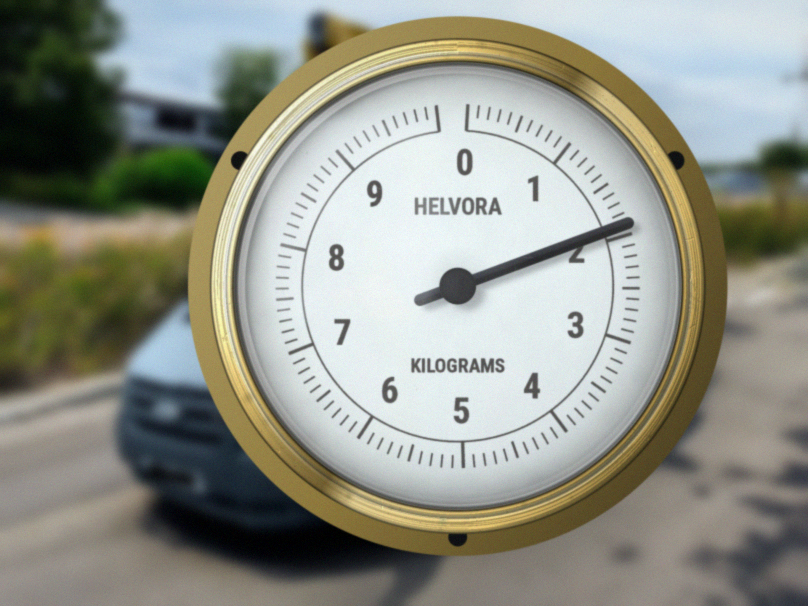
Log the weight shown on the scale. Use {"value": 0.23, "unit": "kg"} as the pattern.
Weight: {"value": 1.9, "unit": "kg"}
